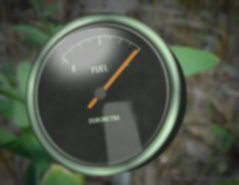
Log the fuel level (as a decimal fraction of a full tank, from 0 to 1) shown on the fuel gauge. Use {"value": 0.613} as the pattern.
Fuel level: {"value": 1}
